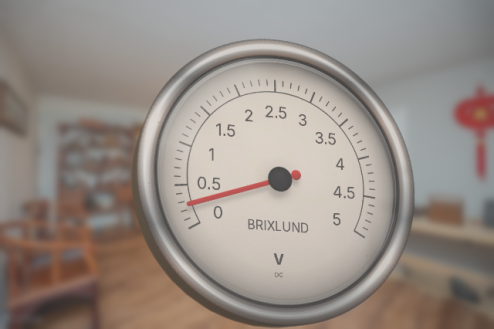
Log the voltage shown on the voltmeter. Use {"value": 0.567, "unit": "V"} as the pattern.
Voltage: {"value": 0.25, "unit": "V"}
